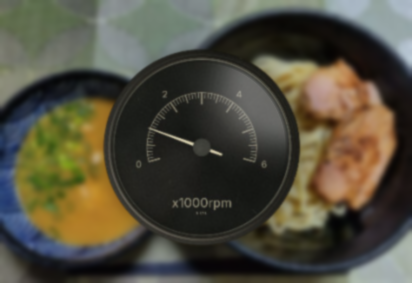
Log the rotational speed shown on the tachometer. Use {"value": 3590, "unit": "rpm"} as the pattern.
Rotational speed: {"value": 1000, "unit": "rpm"}
